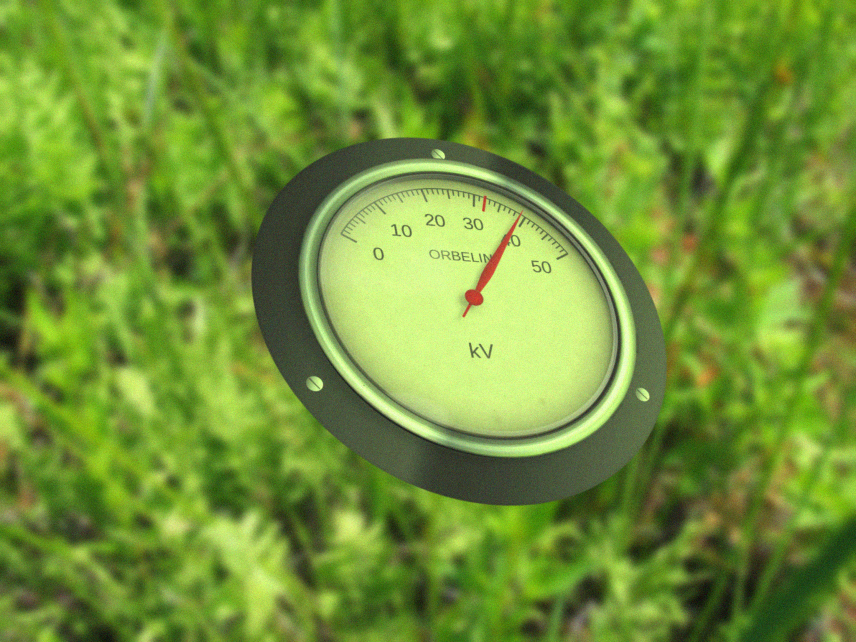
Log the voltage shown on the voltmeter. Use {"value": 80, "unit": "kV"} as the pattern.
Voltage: {"value": 39, "unit": "kV"}
